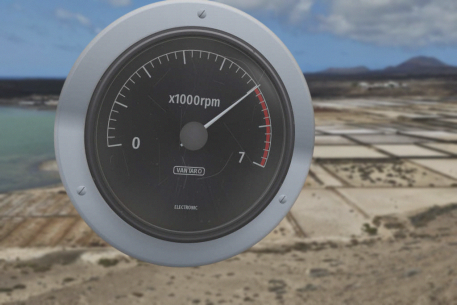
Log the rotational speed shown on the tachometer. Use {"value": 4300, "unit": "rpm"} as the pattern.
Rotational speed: {"value": 5000, "unit": "rpm"}
